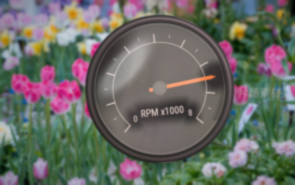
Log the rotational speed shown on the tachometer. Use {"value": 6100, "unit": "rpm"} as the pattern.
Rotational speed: {"value": 6500, "unit": "rpm"}
